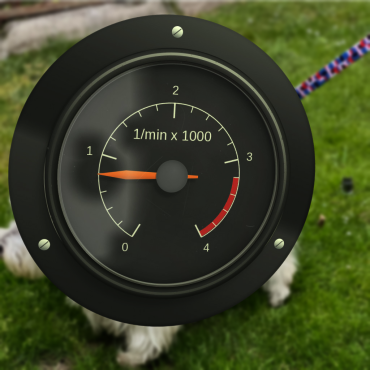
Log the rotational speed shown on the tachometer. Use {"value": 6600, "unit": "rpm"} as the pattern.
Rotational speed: {"value": 800, "unit": "rpm"}
